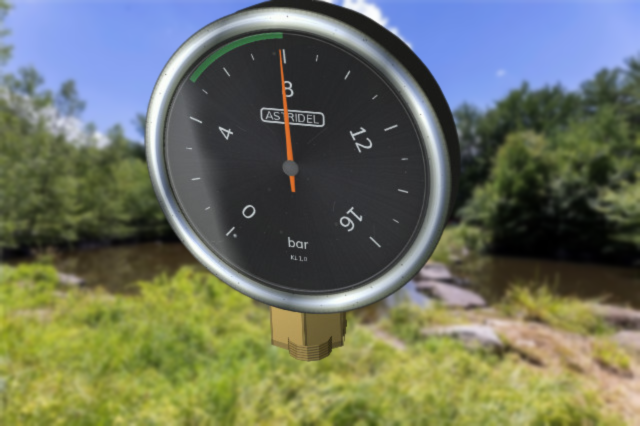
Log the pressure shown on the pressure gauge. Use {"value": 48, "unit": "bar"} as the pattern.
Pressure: {"value": 8, "unit": "bar"}
